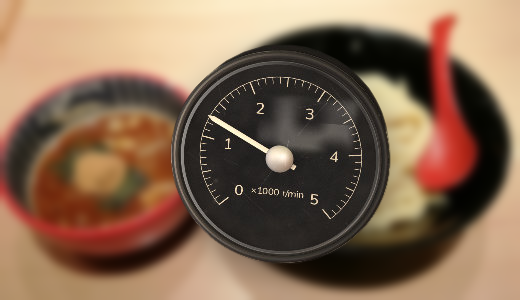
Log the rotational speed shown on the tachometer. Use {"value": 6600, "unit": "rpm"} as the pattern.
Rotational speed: {"value": 1300, "unit": "rpm"}
